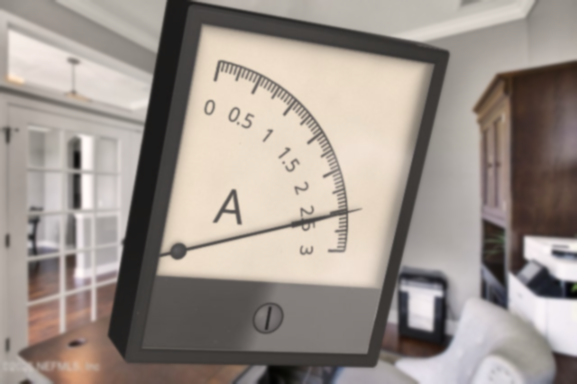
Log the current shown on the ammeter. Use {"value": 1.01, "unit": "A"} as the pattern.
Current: {"value": 2.5, "unit": "A"}
